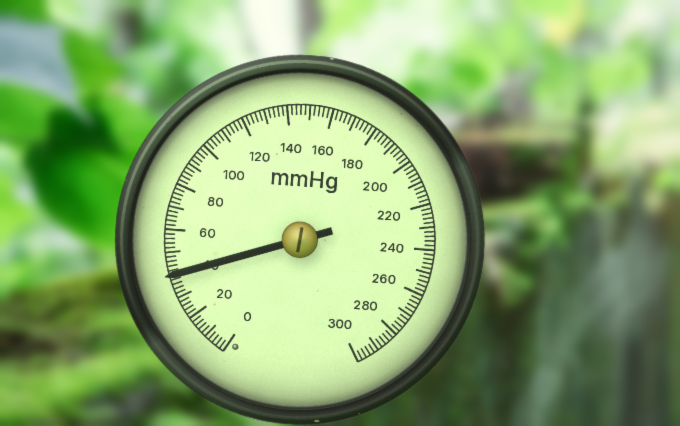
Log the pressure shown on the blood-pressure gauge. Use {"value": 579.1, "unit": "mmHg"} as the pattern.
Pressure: {"value": 40, "unit": "mmHg"}
